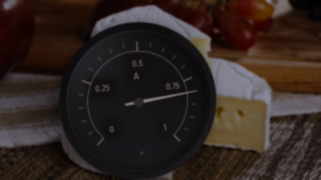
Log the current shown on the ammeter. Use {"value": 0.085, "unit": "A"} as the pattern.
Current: {"value": 0.8, "unit": "A"}
